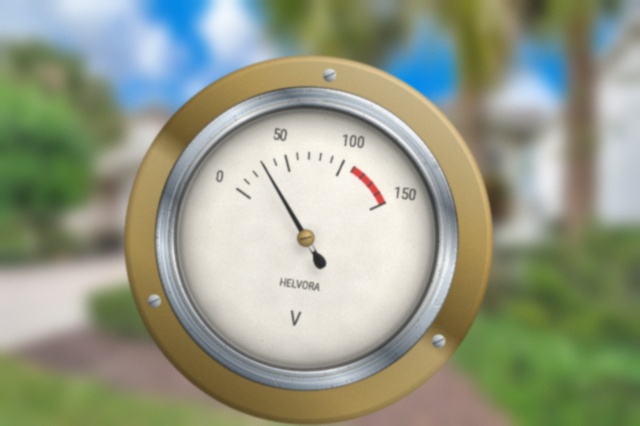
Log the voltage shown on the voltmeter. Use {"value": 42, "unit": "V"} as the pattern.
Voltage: {"value": 30, "unit": "V"}
